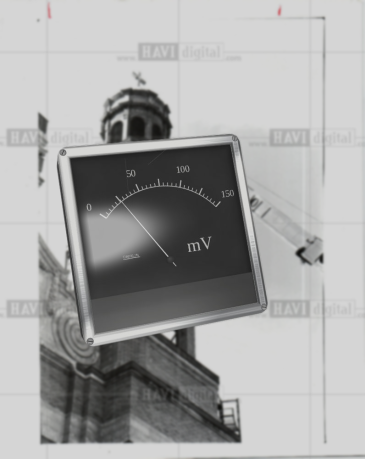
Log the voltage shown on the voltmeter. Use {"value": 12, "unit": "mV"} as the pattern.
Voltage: {"value": 25, "unit": "mV"}
